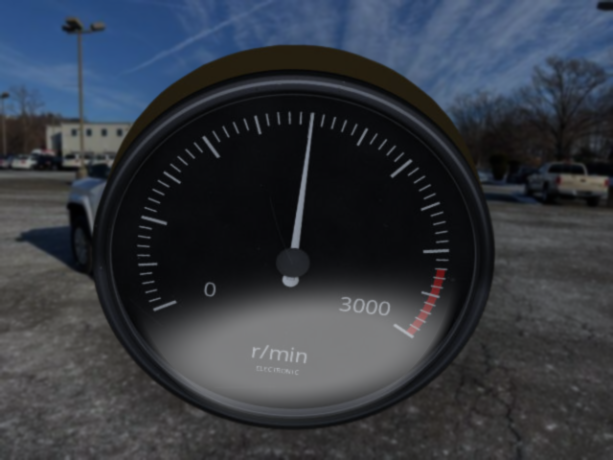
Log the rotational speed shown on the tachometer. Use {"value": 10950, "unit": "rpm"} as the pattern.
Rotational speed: {"value": 1500, "unit": "rpm"}
